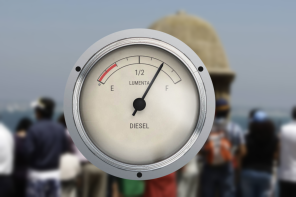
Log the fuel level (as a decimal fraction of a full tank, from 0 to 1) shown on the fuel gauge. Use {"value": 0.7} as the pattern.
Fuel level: {"value": 0.75}
